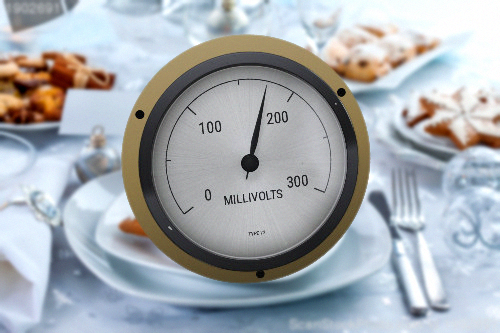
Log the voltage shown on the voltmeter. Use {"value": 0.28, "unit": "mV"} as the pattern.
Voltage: {"value": 175, "unit": "mV"}
